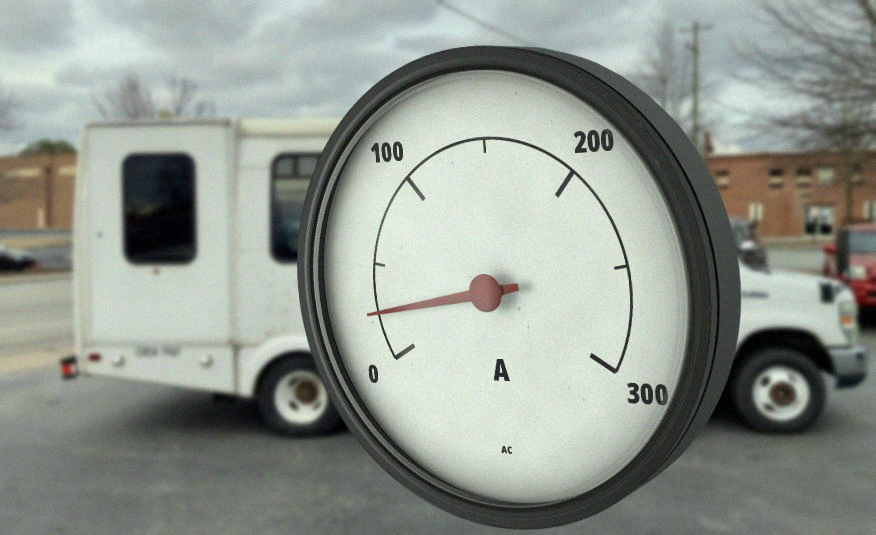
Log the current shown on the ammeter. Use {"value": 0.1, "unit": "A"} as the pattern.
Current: {"value": 25, "unit": "A"}
